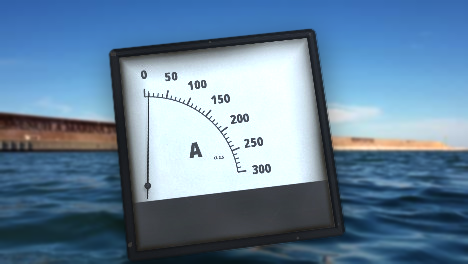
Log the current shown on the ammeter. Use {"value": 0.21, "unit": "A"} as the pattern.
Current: {"value": 10, "unit": "A"}
